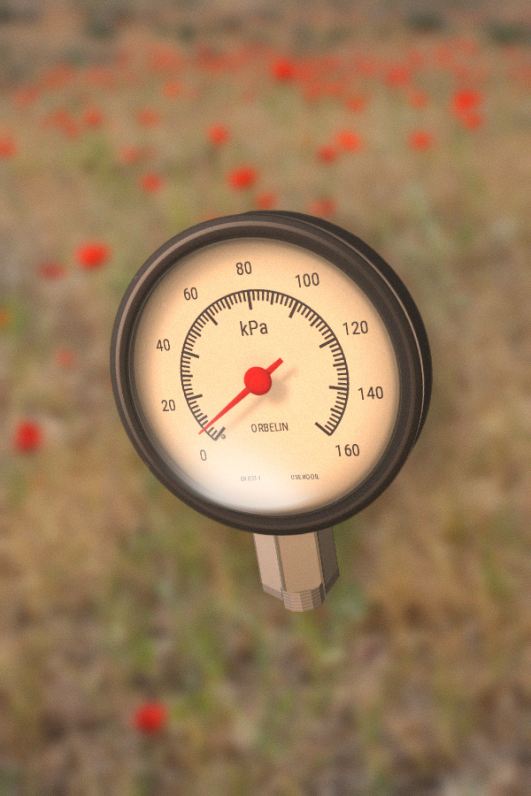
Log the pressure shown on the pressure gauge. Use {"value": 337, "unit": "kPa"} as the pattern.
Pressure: {"value": 6, "unit": "kPa"}
